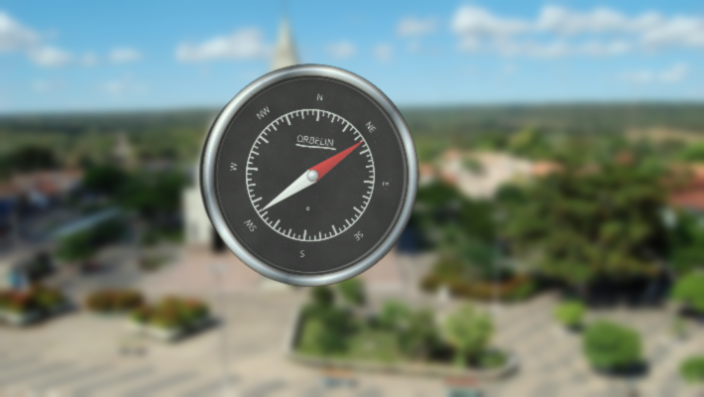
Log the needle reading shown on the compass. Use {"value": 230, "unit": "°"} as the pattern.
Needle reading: {"value": 50, "unit": "°"}
